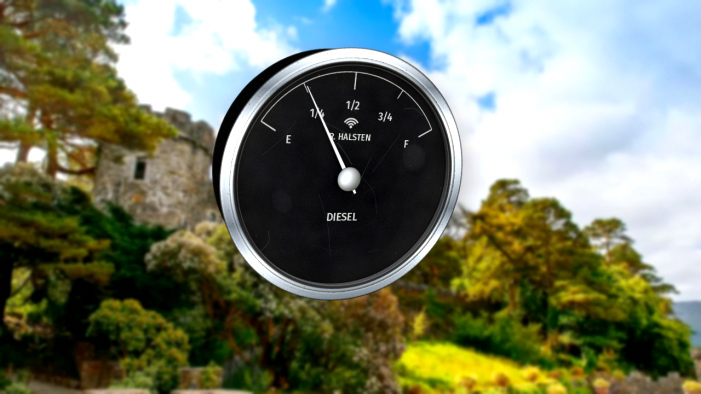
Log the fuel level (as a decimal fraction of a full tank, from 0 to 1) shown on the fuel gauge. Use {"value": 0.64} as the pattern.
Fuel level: {"value": 0.25}
